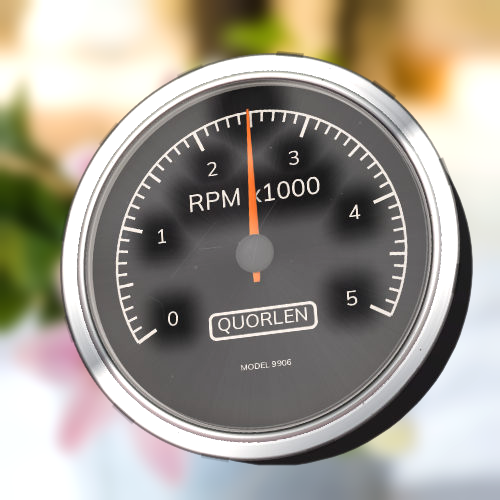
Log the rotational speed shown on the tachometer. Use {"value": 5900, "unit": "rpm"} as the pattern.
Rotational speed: {"value": 2500, "unit": "rpm"}
